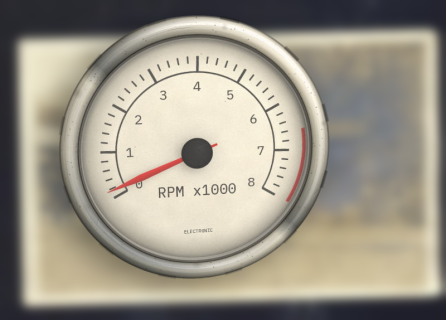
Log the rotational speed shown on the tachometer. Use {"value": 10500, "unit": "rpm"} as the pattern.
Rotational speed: {"value": 200, "unit": "rpm"}
